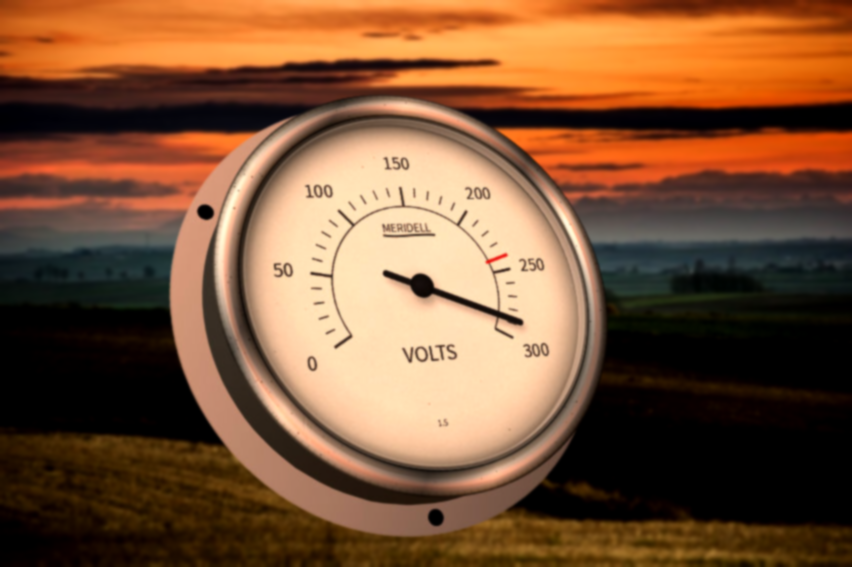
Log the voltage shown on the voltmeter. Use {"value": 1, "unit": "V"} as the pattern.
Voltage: {"value": 290, "unit": "V"}
